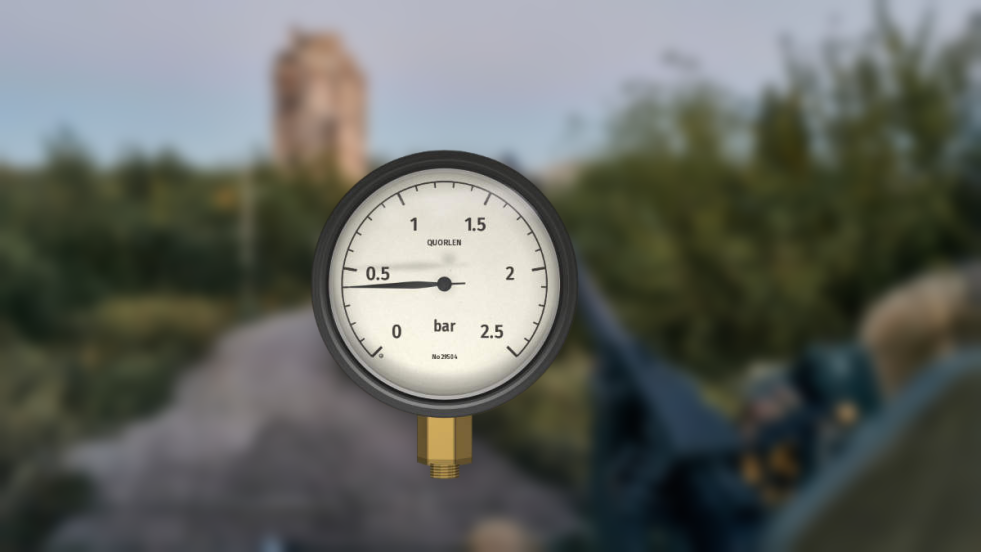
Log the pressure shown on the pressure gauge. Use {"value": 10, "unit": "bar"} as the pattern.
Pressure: {"value": 0.4, "unit": "bar"}
